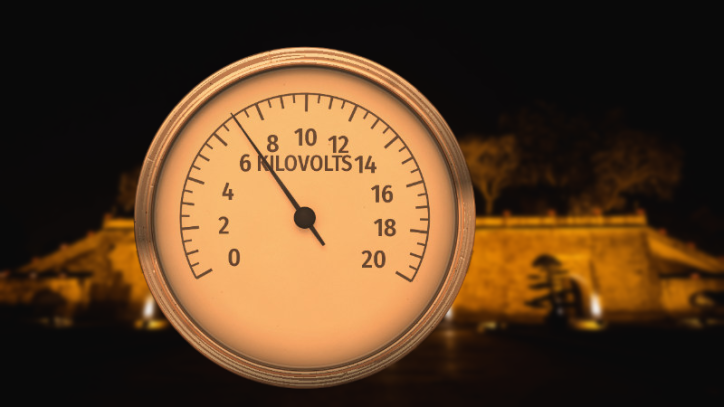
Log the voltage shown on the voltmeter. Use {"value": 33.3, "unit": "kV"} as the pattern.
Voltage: {"value": 7, "unit": "kV"}
